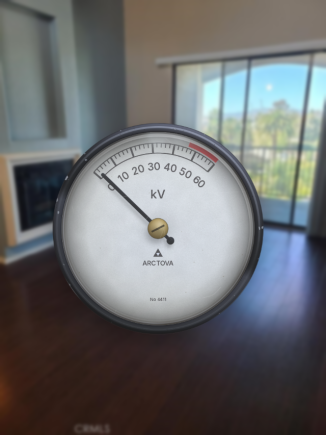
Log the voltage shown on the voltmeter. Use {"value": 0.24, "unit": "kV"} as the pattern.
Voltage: {"value": 2, "unit": "kV"}
